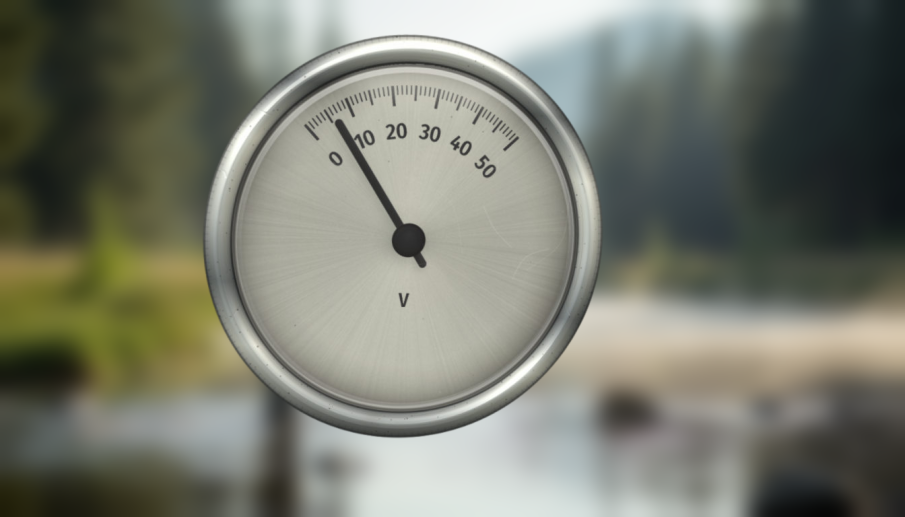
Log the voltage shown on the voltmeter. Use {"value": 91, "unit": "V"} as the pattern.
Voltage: {"value": 6, "unit": "V"}
